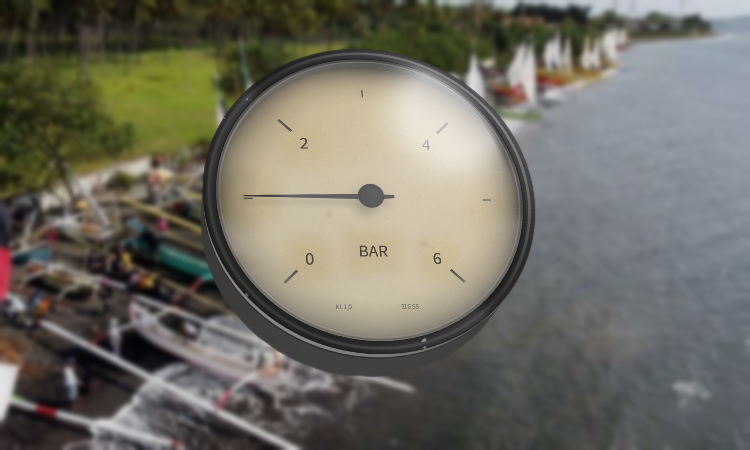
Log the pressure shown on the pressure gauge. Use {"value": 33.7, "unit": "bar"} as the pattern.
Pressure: {"value": 1, "unit": "bar"}
